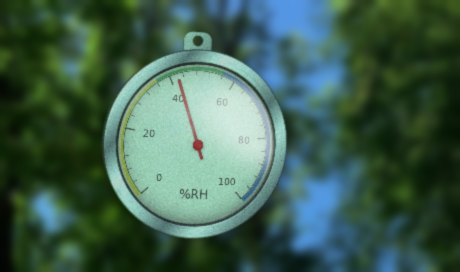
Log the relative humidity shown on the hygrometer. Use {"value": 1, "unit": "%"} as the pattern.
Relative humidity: {"value": 42, "unit": "%"}
